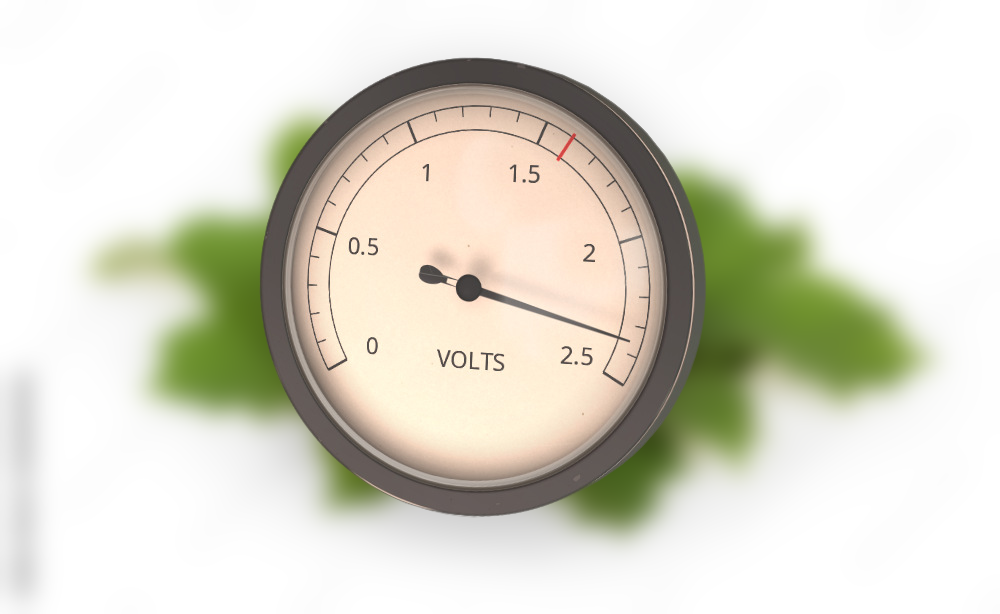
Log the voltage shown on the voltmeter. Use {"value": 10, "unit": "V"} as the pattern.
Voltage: {"value": 2.35, "unit": "V"}
